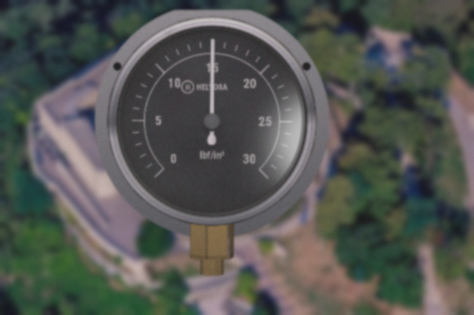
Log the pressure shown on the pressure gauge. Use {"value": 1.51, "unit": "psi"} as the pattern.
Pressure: {"value": 15, "unit": "psi"}
